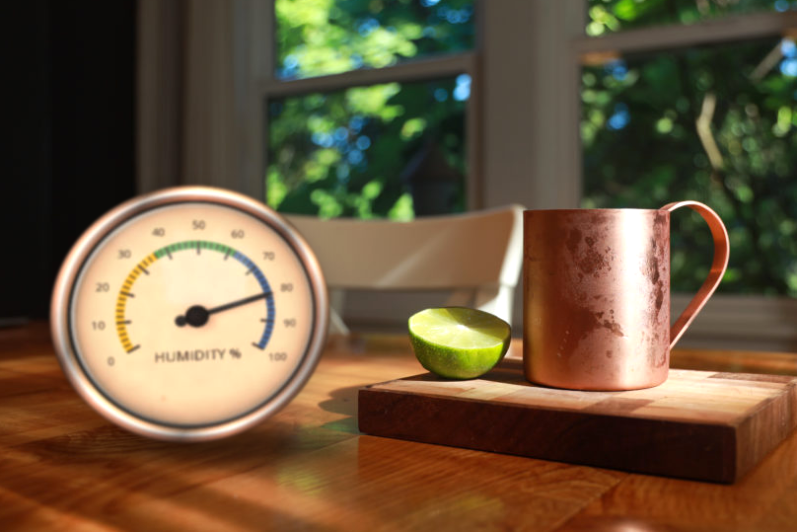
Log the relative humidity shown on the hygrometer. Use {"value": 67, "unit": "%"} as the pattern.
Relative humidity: {"value": 80, "unit": "%"}
